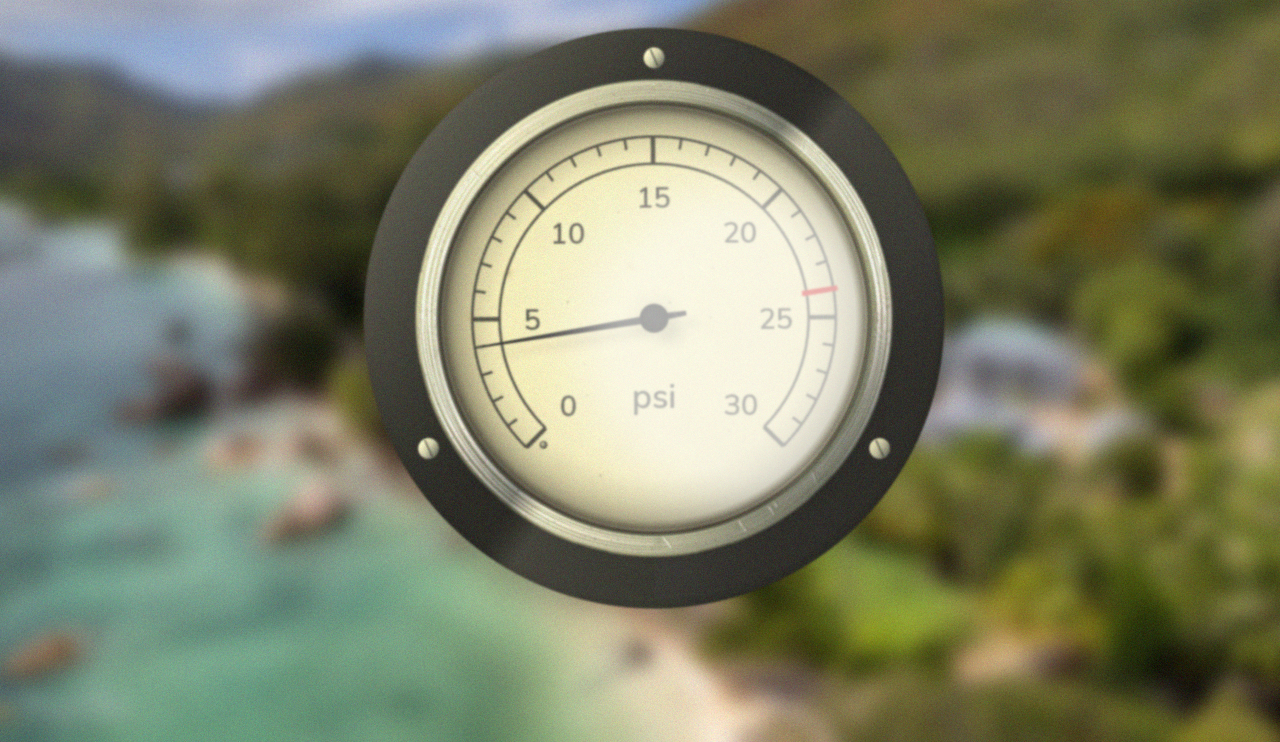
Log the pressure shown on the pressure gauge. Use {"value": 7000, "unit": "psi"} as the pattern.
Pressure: {"value": 4, "unit": "psi"}
